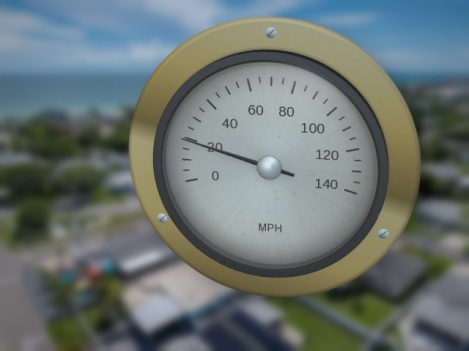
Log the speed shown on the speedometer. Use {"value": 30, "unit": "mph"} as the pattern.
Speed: {"value": 20, "unit": "mph"}
